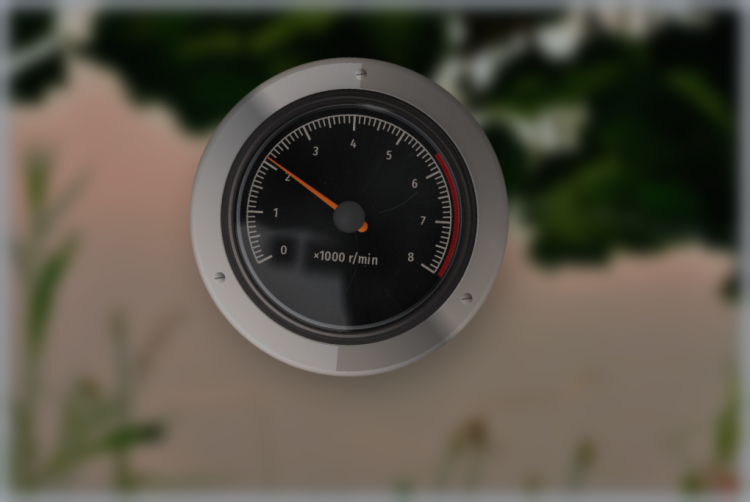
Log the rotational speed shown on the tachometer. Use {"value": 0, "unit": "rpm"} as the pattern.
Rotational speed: {"value": 2100, "unit": "rpm"}
